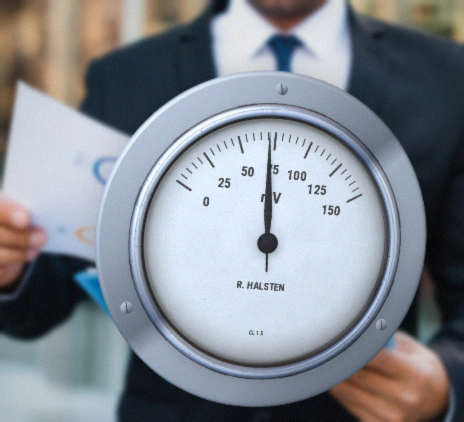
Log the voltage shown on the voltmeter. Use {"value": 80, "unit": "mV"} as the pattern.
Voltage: {"value": 70, "unit": "mV"}
